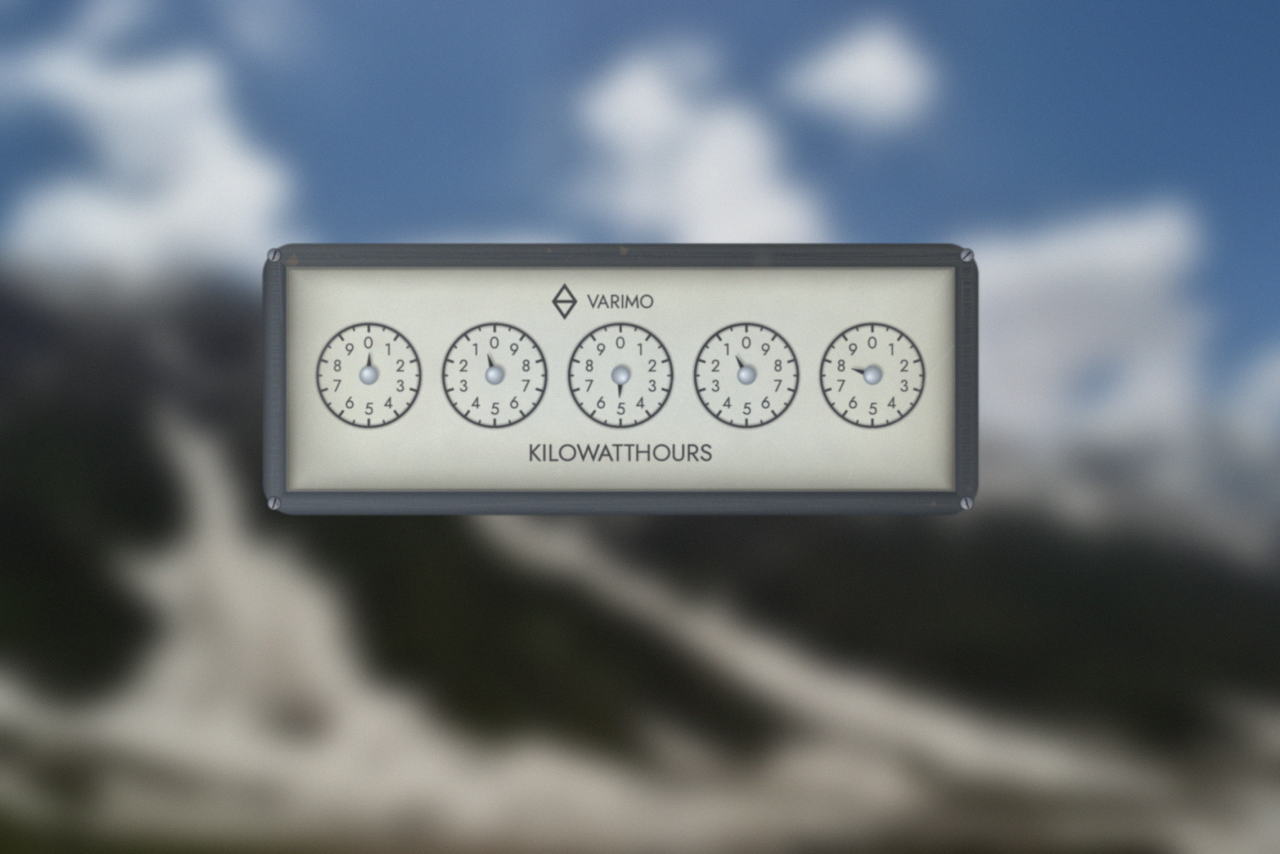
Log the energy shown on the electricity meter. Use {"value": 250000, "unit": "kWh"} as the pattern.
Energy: {"value": 508, "unit": "kWh"}
